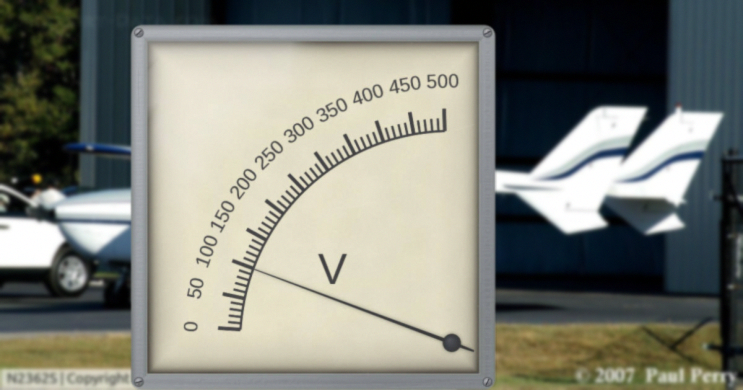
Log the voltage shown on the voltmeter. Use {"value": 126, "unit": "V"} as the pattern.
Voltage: {"value": 100, "unit": "V"}
